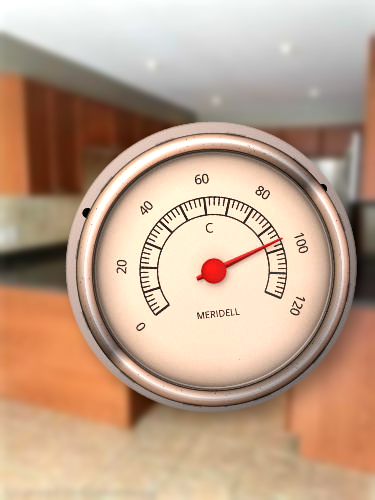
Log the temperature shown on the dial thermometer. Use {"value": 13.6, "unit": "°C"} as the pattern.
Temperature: {"value": 96, "unit": "°C"}
